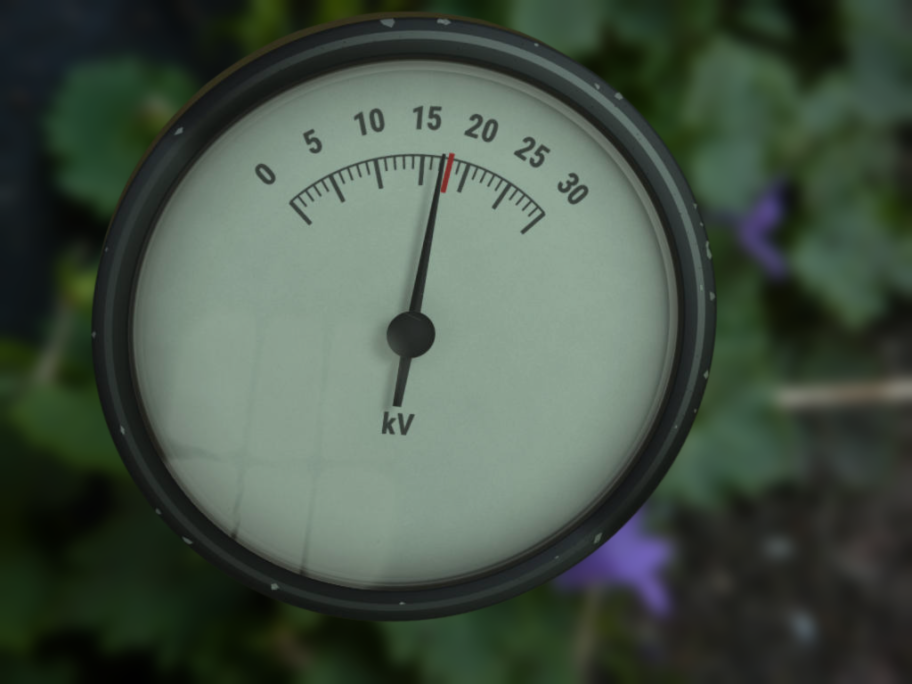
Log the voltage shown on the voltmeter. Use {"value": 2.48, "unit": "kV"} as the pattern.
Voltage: {"value": 17, "unit": "kV"}
